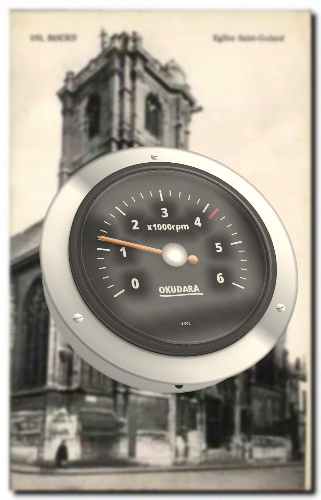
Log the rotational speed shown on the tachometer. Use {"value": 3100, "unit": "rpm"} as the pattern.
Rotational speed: {"value": 1200, "unit": "rpm"}
